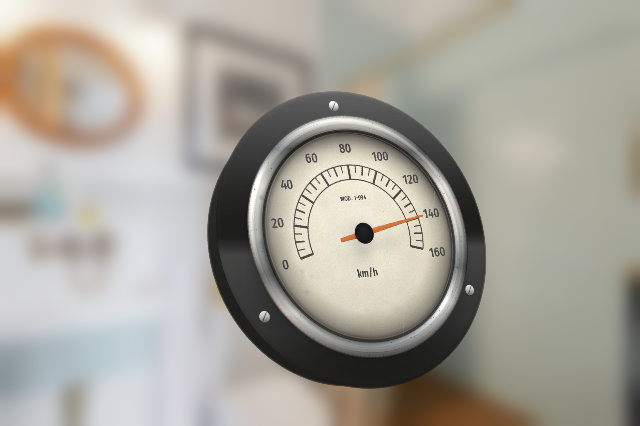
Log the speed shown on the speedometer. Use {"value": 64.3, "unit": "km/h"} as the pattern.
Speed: {"value": 140, "unit": "km/h"}
